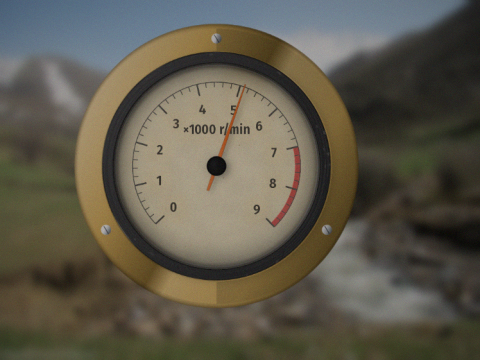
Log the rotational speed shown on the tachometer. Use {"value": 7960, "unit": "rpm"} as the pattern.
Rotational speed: {"value": 5100, "unit": "rpm"}
